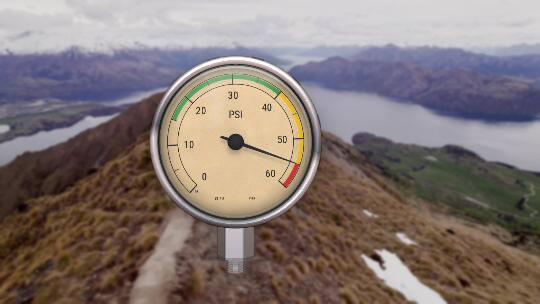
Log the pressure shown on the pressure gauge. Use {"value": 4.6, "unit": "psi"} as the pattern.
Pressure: {"value": 55, "unit": "psi"}
